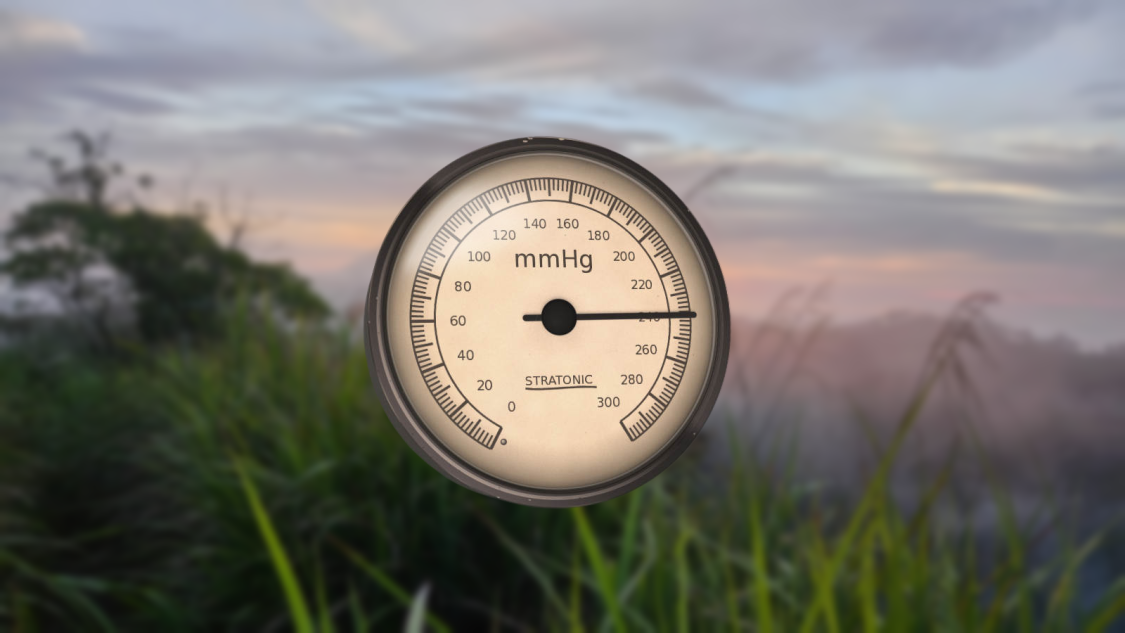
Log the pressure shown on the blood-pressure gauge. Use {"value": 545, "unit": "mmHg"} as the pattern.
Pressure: {"value": 240, "unit": "mmHg"}
